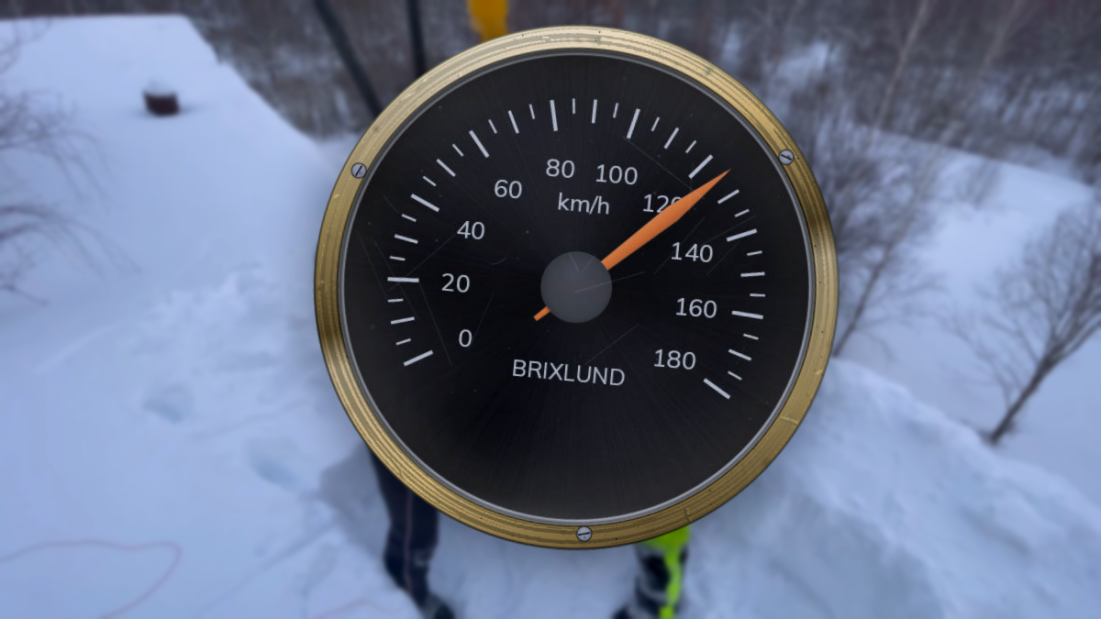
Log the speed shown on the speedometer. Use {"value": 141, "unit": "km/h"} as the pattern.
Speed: {"value": 125, "unit": "km/h"}
